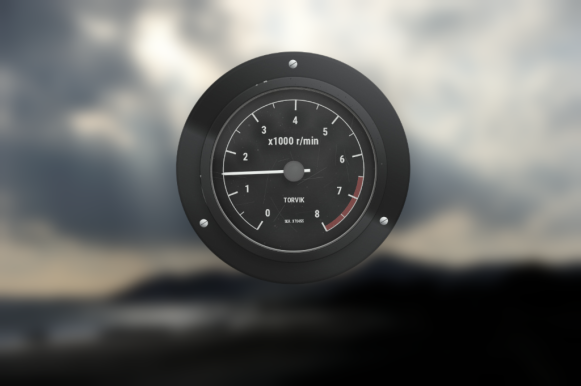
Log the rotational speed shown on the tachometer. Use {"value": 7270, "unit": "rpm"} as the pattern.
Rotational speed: {"value": 1500, "unit": "rpm"}
